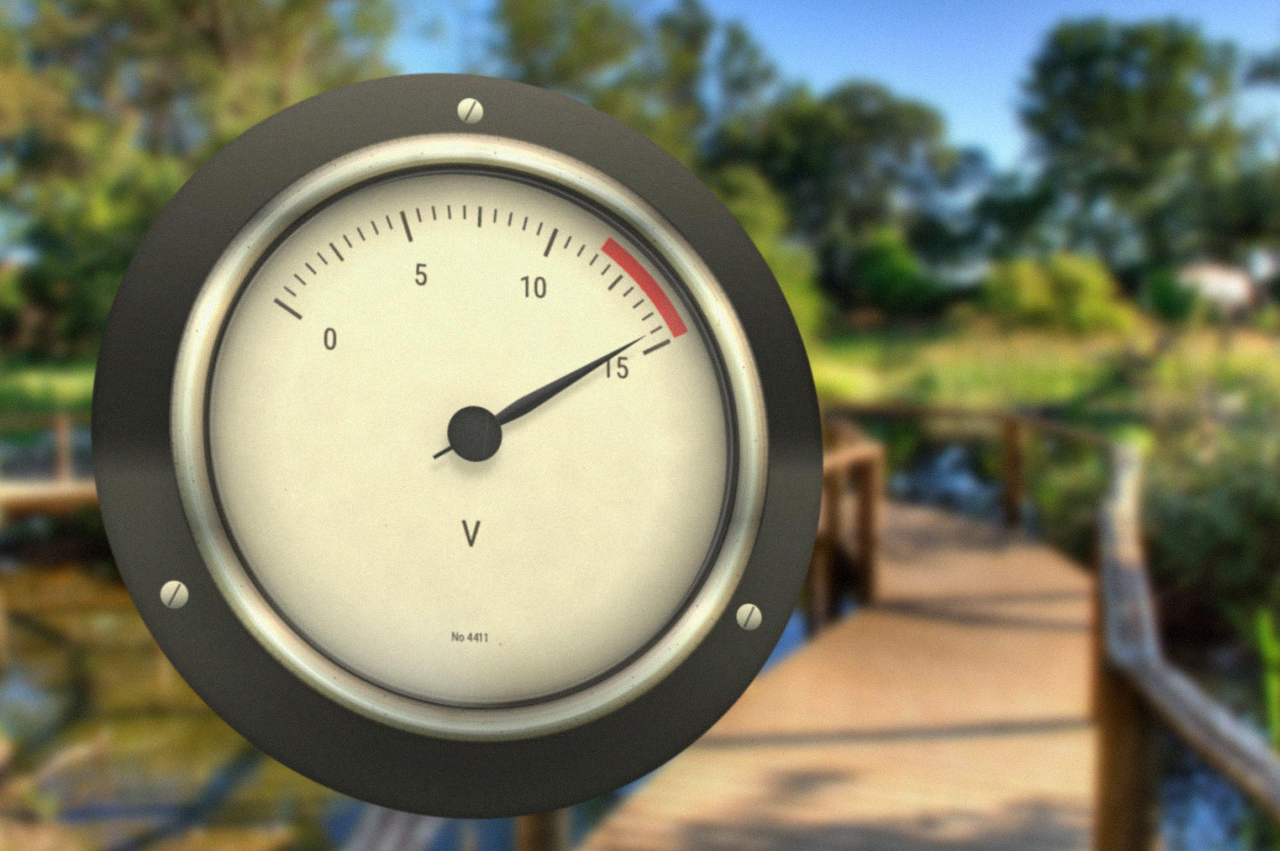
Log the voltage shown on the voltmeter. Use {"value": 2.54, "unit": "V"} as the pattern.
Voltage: {"value": 14.5, "unit": "V"}
